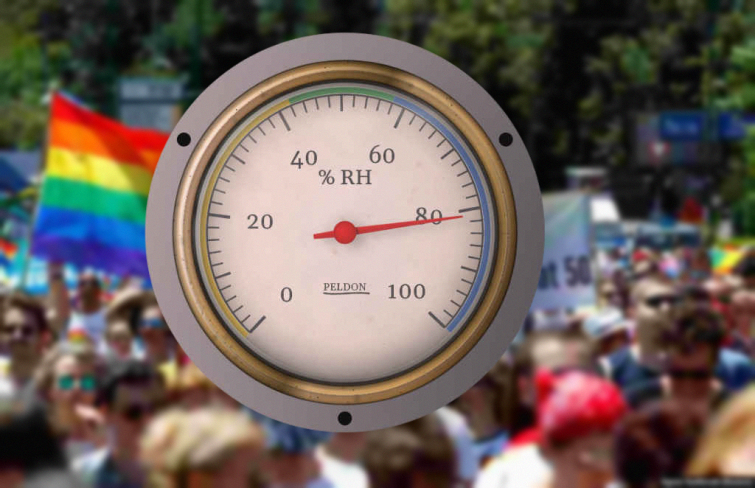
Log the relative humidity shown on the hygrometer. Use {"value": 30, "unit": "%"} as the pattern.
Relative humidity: {"value": 81, "unit": "%"}
